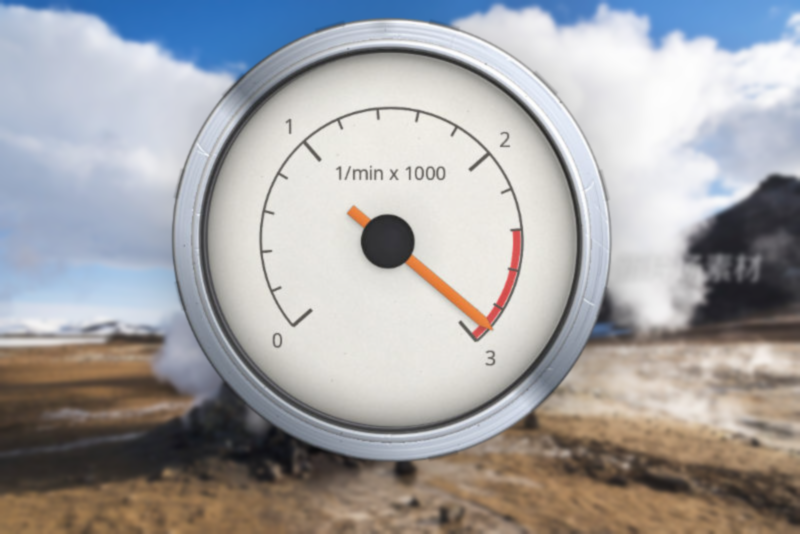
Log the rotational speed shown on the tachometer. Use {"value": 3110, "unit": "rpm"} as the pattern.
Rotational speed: {"value": 2900, "unit": "rpm"}
